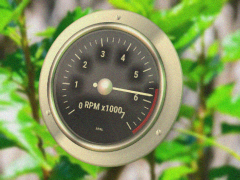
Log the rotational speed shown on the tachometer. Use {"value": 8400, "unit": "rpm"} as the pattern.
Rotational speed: {"value": 5800, "unit": "rpm"}
